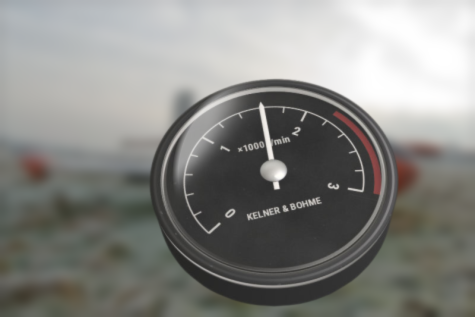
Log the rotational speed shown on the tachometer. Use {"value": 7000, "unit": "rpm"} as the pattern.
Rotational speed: {"value": 1600, "unit": "rpm"}
